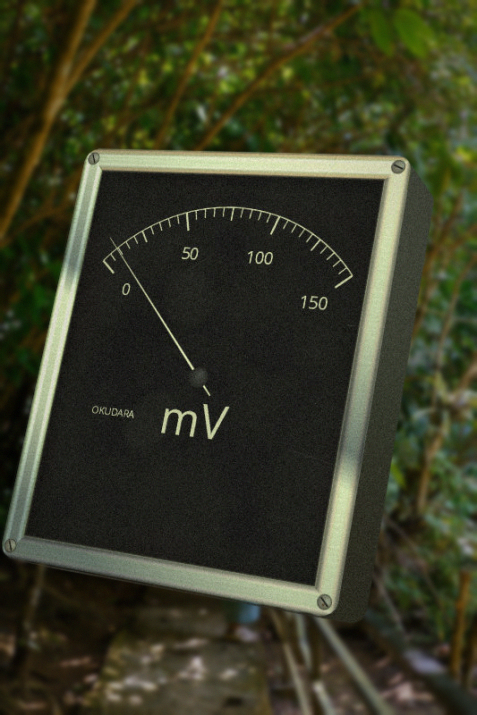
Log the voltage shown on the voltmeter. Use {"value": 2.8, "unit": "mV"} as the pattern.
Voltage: {"value": 10, "unit": "mV"}
